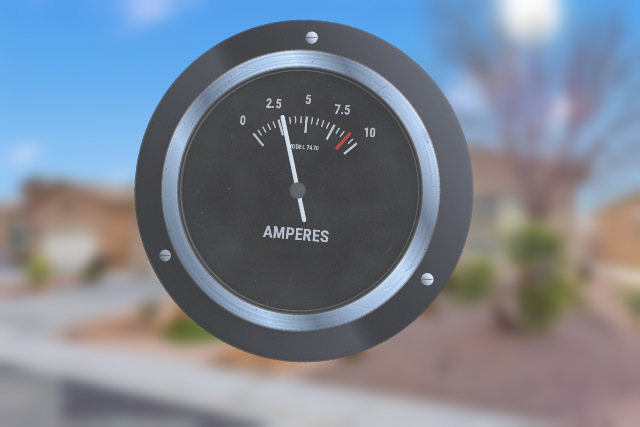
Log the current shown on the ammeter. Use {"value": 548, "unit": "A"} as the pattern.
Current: {"value": 3, "unit": "A"}
